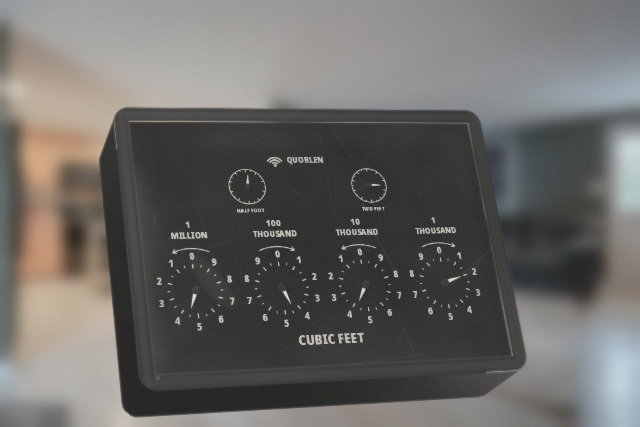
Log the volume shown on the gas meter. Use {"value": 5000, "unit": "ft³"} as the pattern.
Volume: {"value": 444200, "unit": "ft³"}
